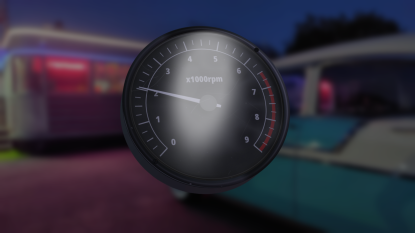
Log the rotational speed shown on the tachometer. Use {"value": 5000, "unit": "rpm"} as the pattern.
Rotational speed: {"value": 2000, "unit": "rpm"}
